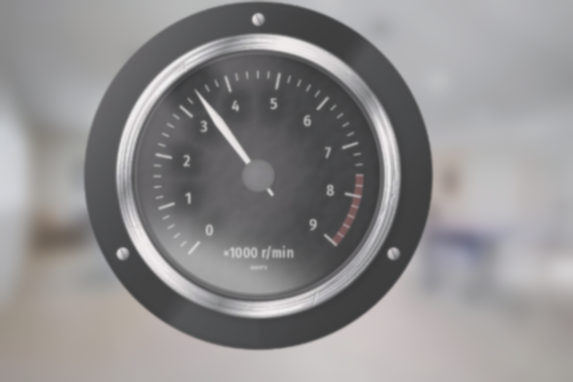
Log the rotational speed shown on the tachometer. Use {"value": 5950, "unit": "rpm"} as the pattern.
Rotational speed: {"value": 3400, "unit": "rpm"}
